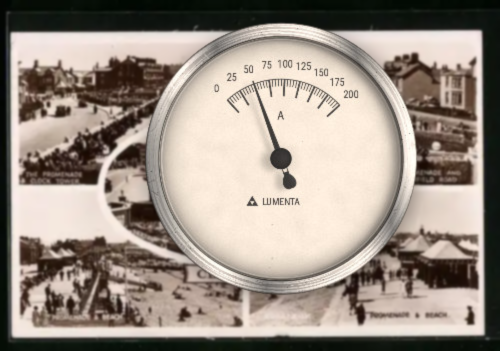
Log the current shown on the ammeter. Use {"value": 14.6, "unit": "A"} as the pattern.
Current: {"value": 50, "unit": "A"}
